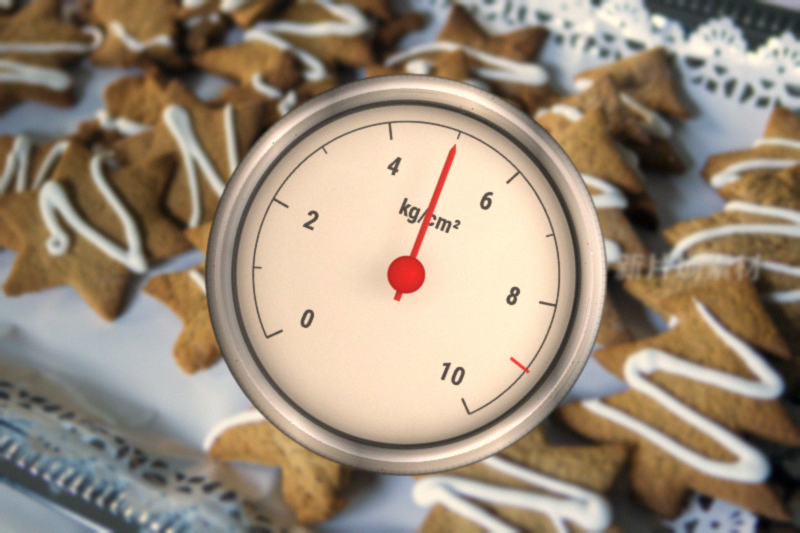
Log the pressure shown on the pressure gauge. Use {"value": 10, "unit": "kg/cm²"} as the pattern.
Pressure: {"value": 5, "unit": "kg/cm²"}
